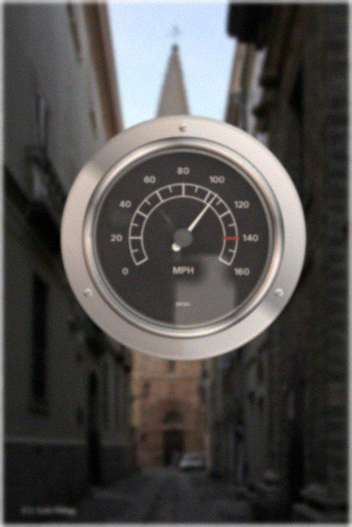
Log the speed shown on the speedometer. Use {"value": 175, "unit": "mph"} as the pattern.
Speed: {"value": 105, "unit": "mph"}
